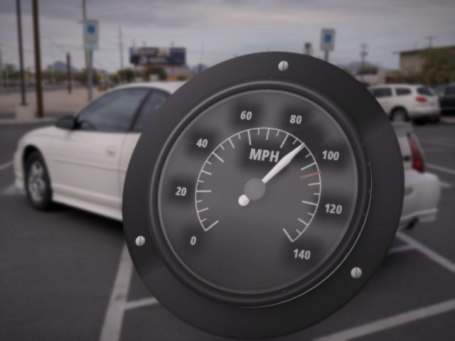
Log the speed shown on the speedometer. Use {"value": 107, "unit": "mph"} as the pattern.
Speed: {"value": 90, "unit": "mph"}
